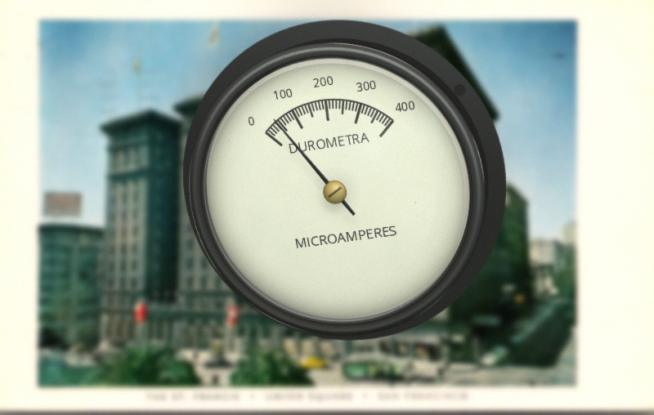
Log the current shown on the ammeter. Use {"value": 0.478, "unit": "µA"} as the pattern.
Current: {"value": 50, "unit": "µA"}
